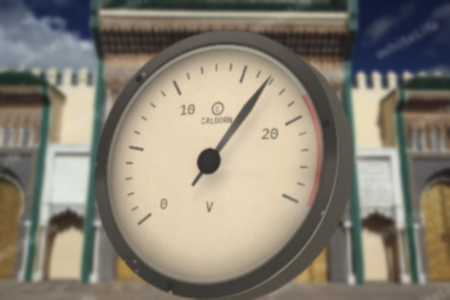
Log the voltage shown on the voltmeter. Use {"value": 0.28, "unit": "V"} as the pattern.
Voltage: {"value": 17, "unit": "V"}
